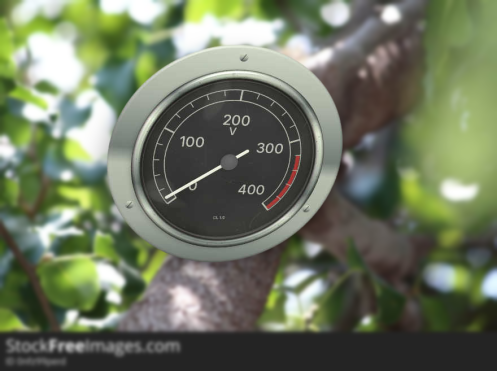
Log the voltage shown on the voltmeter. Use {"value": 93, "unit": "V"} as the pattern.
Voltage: {"value": 10, "unit": "V"}
